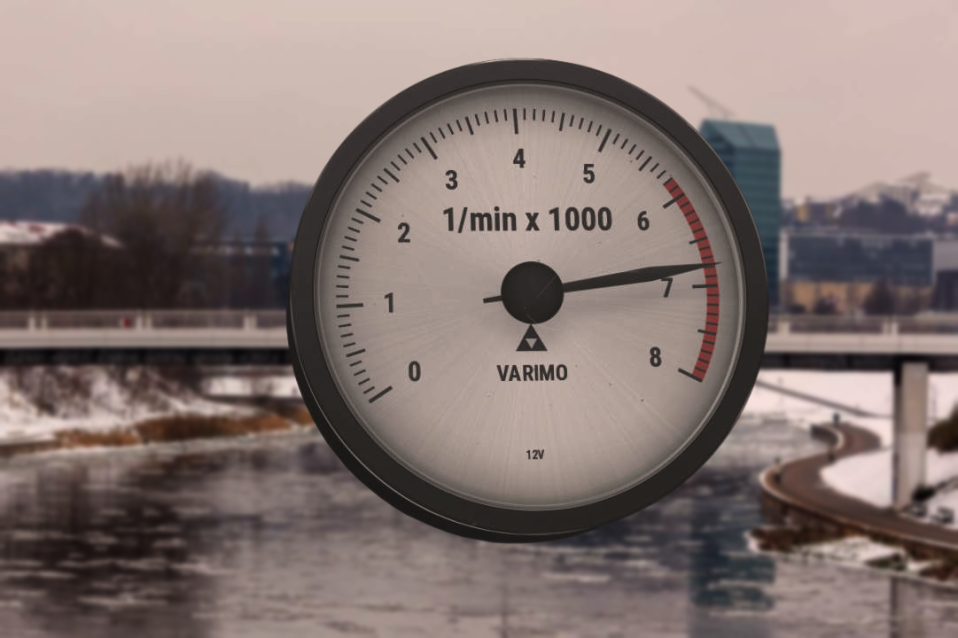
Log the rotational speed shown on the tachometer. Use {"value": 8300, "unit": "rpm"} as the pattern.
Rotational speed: {"value": 6800, "unit": "rpm"}
